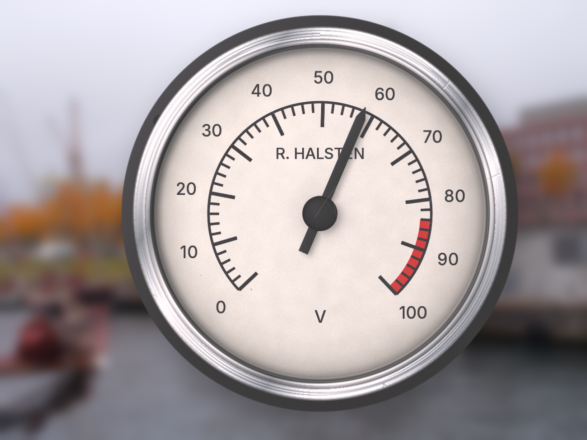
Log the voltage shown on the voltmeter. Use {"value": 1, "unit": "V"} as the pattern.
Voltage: {"value": 58, "unit": "V"}
